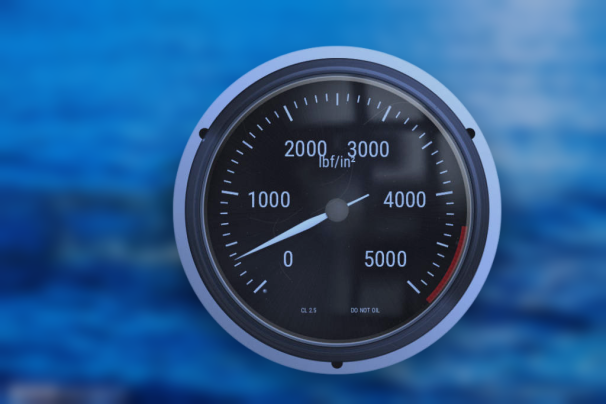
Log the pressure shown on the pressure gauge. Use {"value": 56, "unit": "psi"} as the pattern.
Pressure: {"value": 350, "unit": "psi"}
